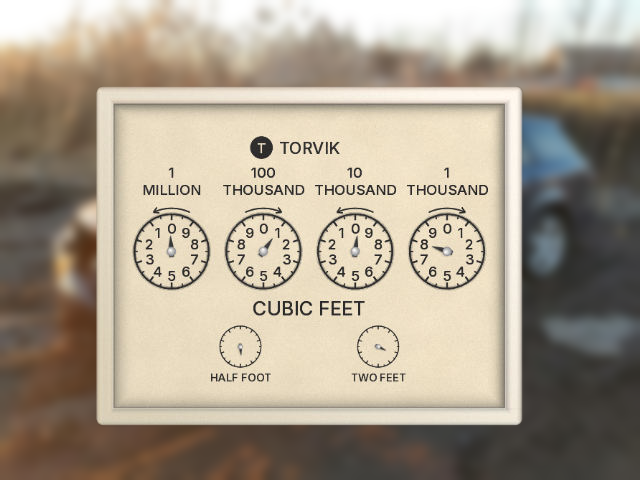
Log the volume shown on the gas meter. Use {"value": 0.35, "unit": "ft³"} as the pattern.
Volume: {"value": 9800, "unit": "ft³"}
